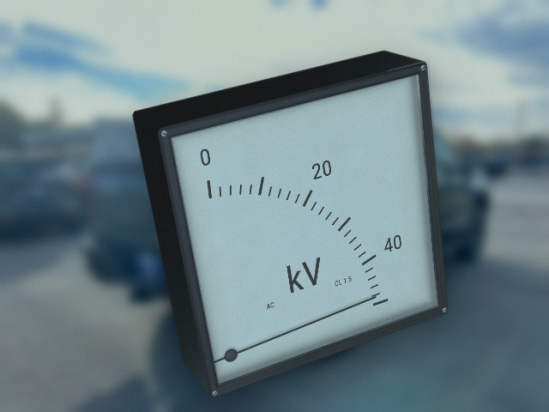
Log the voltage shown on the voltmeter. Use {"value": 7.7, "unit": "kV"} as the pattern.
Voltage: {"value": 48, "unit": "kV"}
